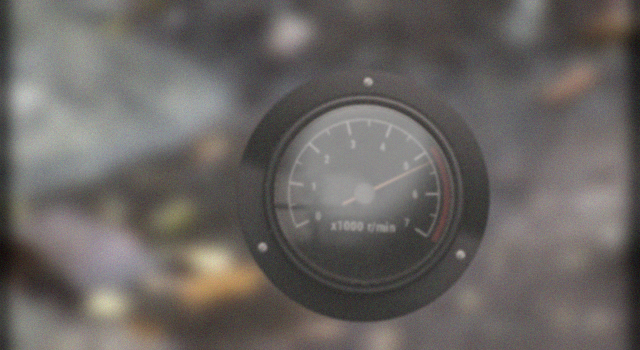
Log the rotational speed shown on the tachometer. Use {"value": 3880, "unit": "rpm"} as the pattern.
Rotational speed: {"value": 5250, "unit": "rpm"}
